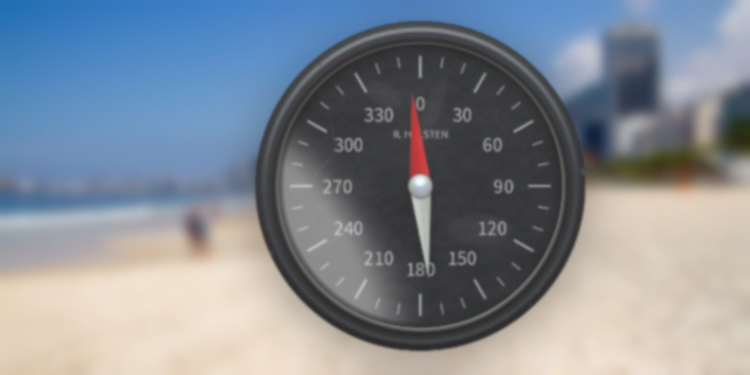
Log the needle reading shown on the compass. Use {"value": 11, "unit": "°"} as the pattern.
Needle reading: {"value": 355, "unit": "°"}
